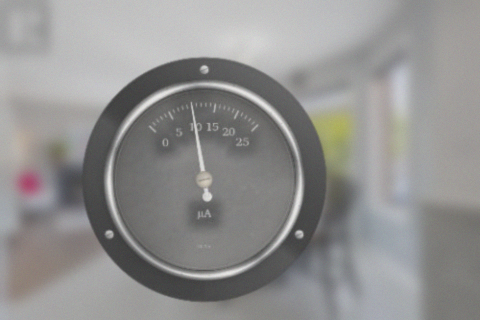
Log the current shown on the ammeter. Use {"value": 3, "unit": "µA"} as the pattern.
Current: {"value": 10, "unit": "µA"}
